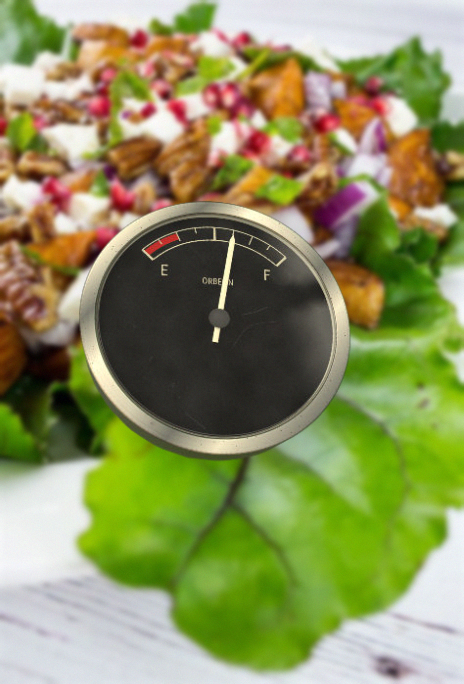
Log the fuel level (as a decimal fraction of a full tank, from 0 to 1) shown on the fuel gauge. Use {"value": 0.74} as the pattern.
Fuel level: {"value": 0.625}
